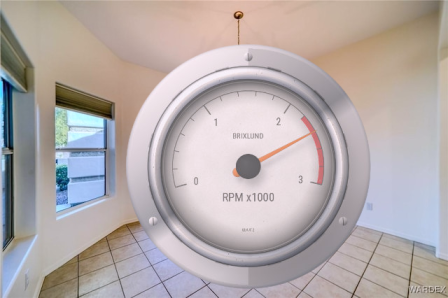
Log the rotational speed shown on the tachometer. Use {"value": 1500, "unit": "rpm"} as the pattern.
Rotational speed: {"value": 2400, "unit": "rpm"}
